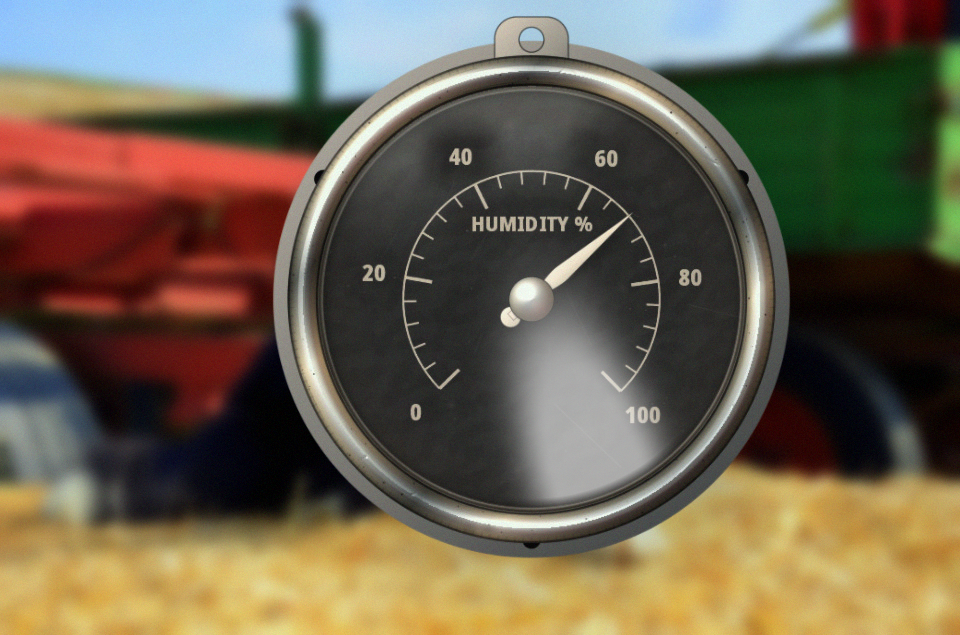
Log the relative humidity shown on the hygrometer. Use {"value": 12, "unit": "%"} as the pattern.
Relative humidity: {"value": 68, "unit": "%"}
